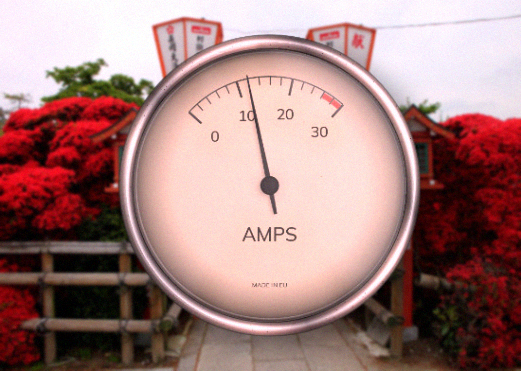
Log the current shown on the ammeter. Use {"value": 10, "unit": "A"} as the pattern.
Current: {"value": 12, "unit": "A"}
